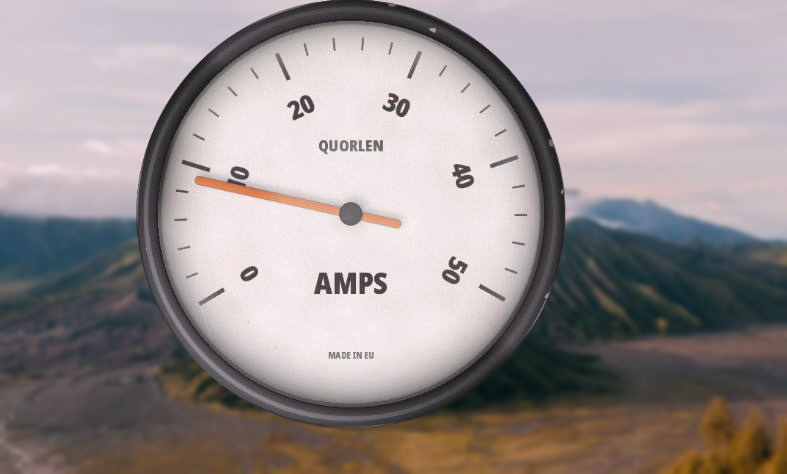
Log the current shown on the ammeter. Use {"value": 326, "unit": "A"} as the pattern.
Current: {"value": 9, "unit": "A"}
